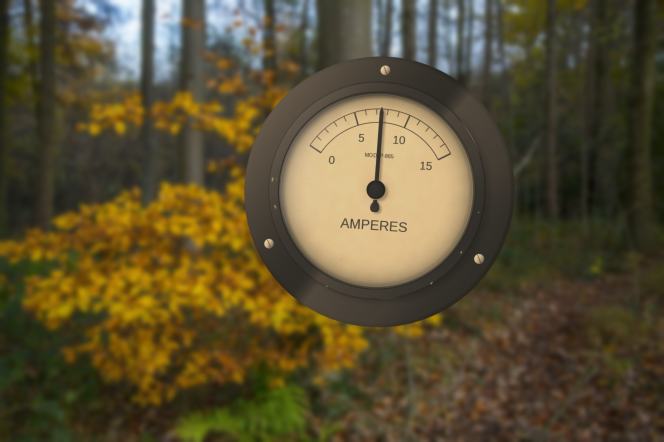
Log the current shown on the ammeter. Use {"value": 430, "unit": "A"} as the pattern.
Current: {"value": 7.5, "unit": "A"}
